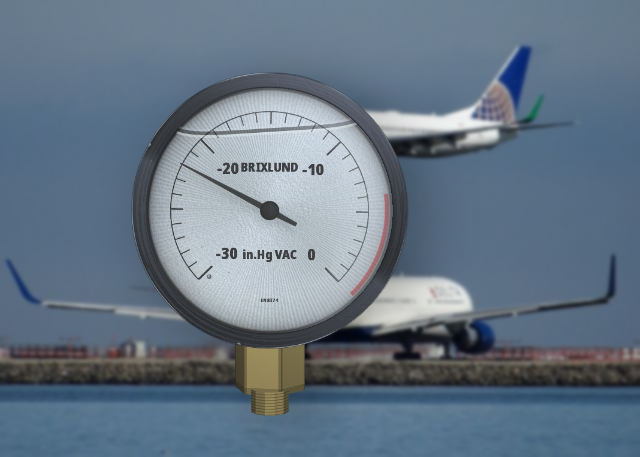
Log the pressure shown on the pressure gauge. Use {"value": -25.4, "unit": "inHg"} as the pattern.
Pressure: {"value": -22, "unit": "inHg"}
